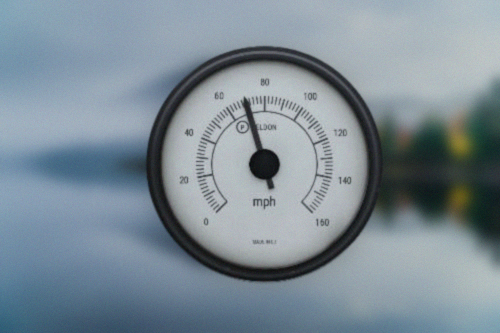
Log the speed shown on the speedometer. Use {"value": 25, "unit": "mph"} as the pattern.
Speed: {"value": 70, "unit": "mph"}
